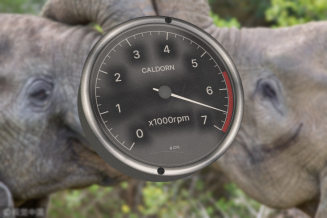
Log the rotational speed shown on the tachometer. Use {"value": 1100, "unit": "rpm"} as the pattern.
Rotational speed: {"value": 6600, "unit": "rpm"}
